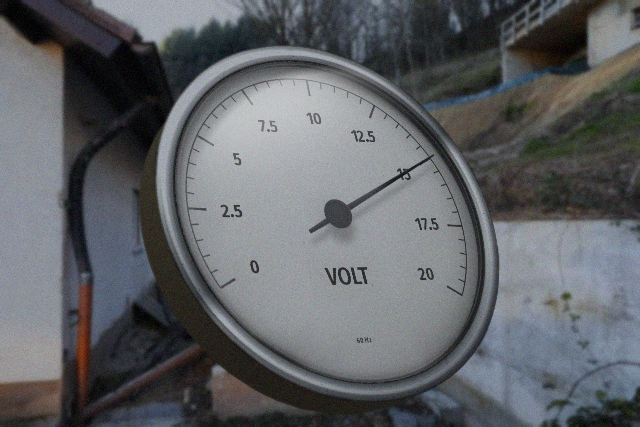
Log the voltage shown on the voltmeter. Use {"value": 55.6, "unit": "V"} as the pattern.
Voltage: {"value": 15, "unit": "V"}
